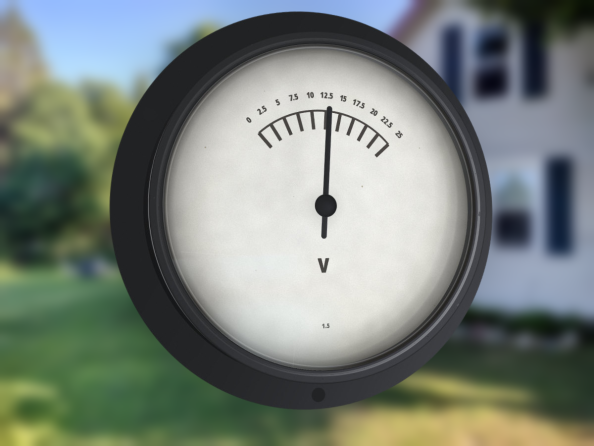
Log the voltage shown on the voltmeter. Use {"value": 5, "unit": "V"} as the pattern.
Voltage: {"value": 12.5, "unit": "V"}
